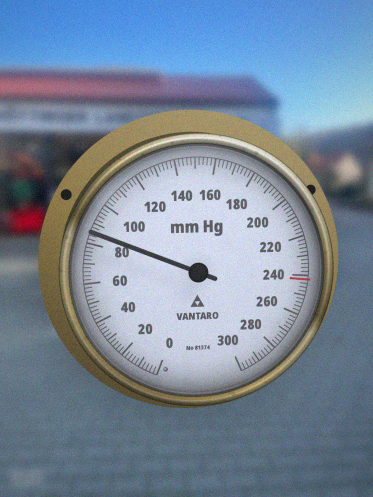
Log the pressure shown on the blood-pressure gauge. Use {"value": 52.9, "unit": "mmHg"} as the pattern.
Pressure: {"value": 86, "unit": "mmHg"}
